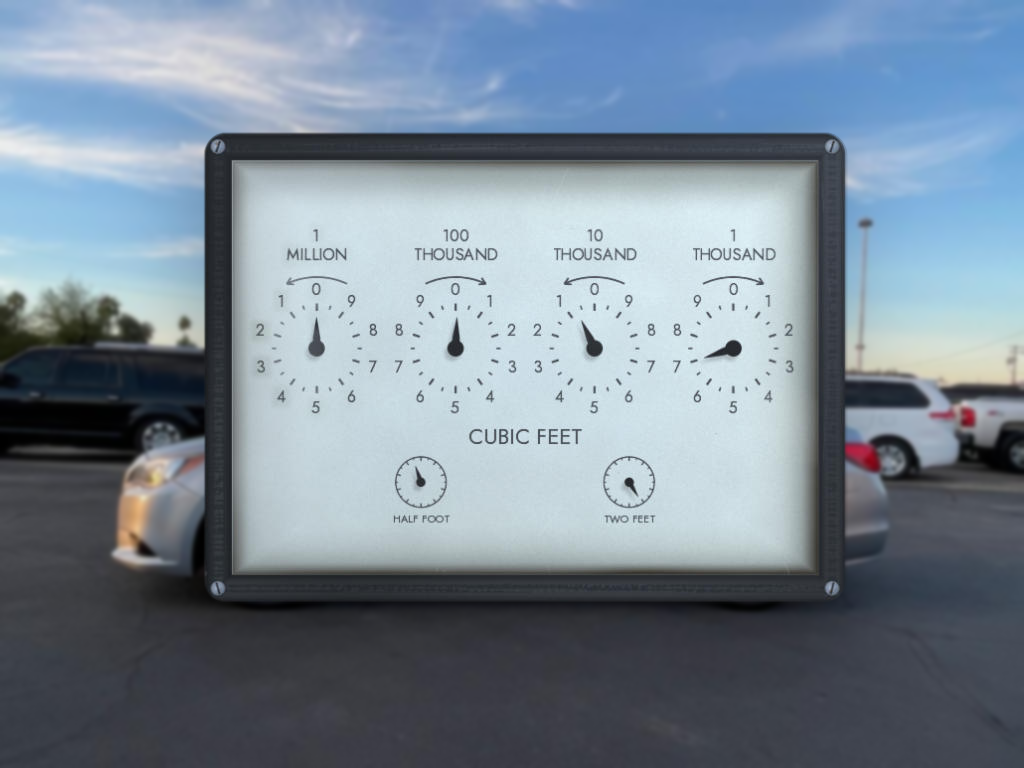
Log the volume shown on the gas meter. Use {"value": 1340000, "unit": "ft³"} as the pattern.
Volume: {"value": 700, "unit": "ft³"}
